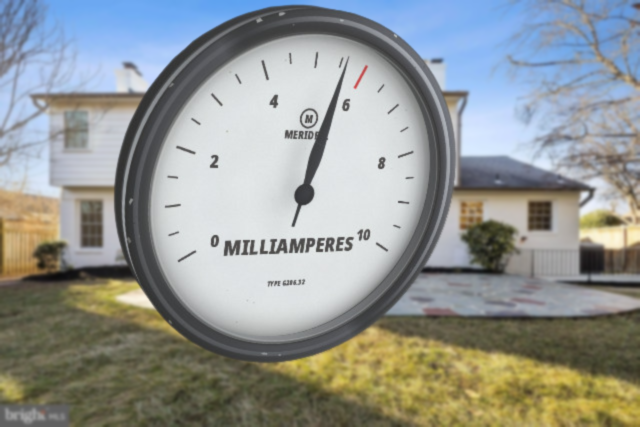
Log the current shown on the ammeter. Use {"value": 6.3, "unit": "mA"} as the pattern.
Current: {"value": 5.5, "unit": "mA"}
